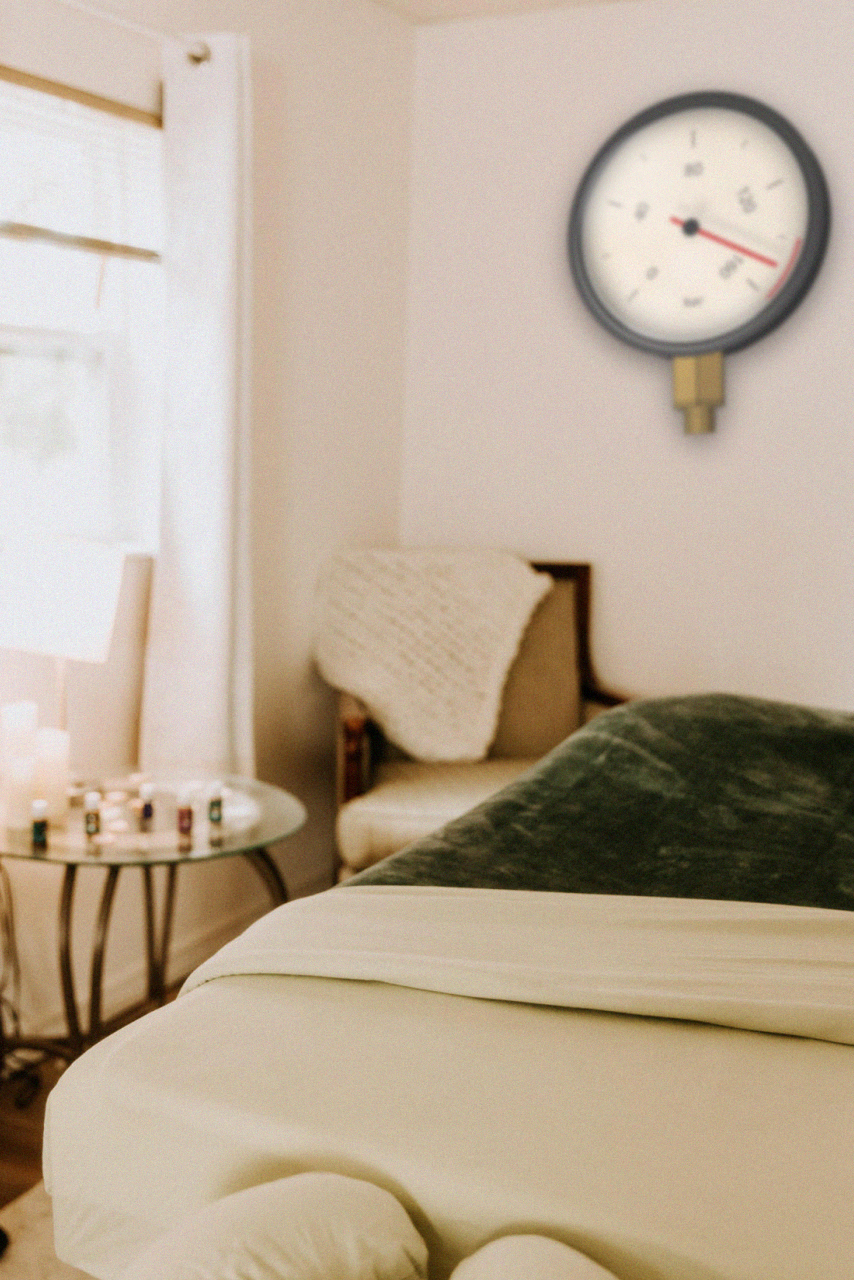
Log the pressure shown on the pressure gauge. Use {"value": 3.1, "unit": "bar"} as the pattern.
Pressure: {"value": 150, "unit": "bar"}
